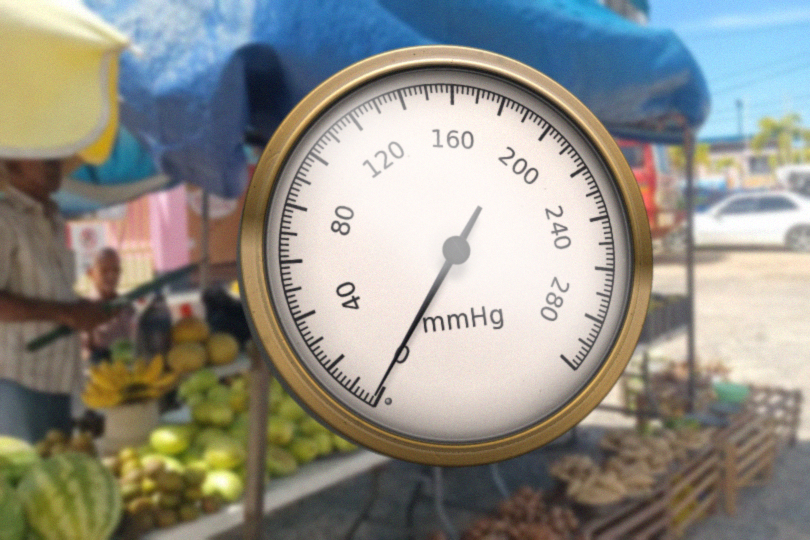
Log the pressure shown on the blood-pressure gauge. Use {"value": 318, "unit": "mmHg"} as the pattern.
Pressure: {"value": 2, "unit": "mmHg"}
